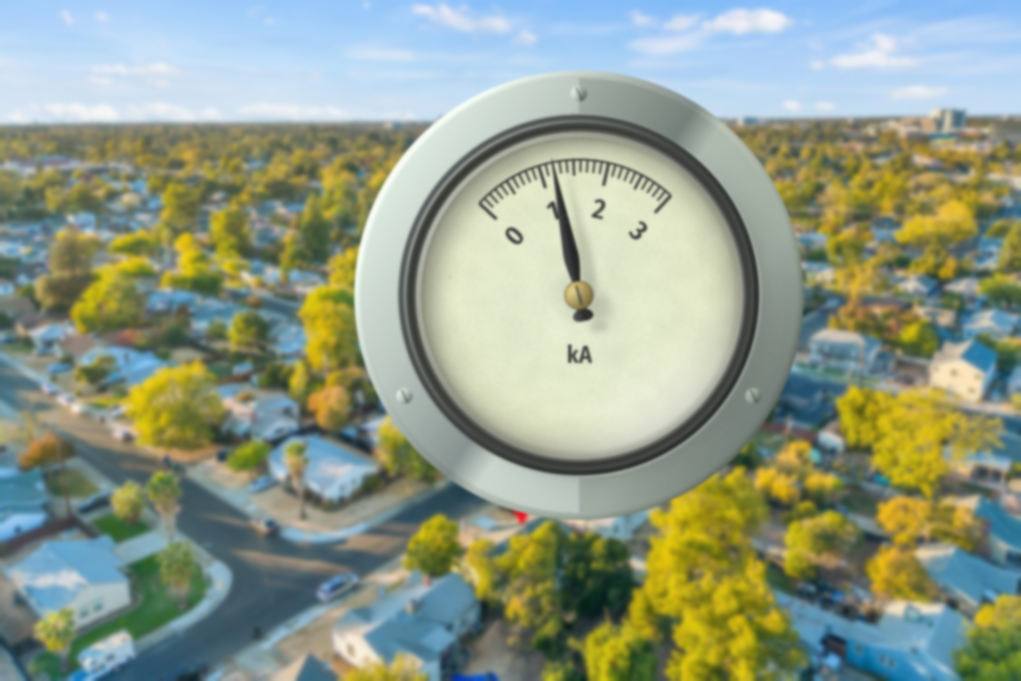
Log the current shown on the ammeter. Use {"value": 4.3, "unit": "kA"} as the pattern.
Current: {"value": 1.2, "unit": "kA"}
